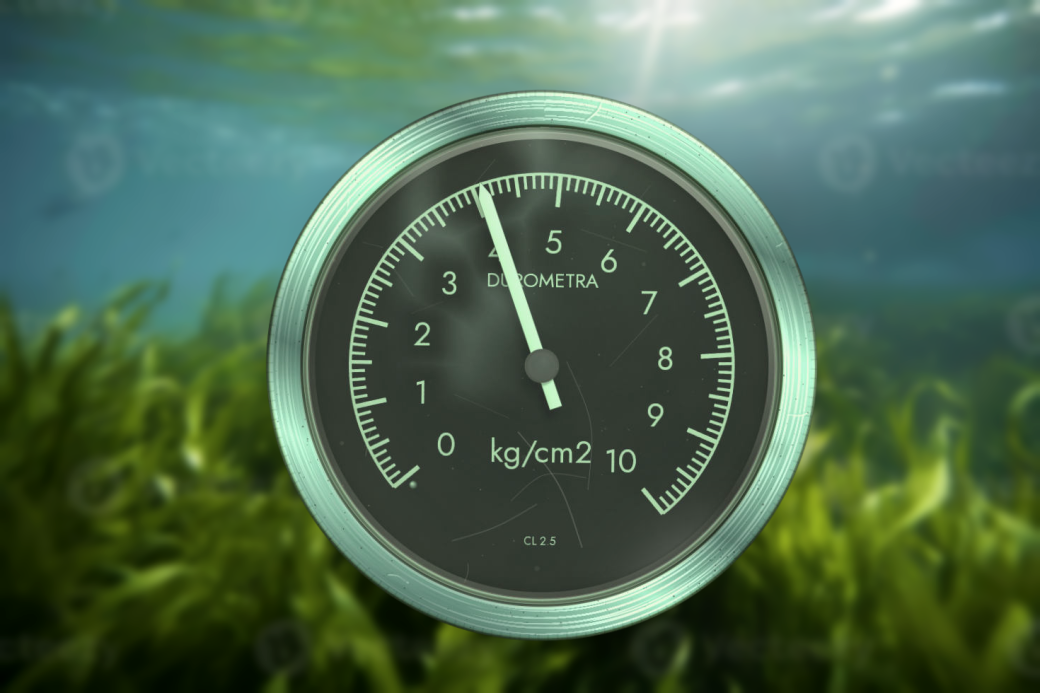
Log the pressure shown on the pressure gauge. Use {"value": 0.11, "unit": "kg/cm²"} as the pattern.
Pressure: {"value": 4.1, "unit": "kg/cm²"}
